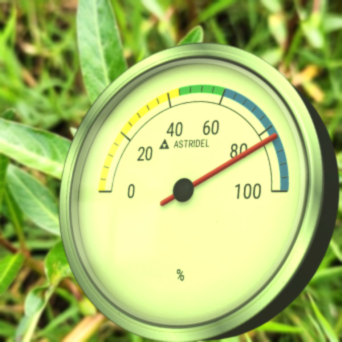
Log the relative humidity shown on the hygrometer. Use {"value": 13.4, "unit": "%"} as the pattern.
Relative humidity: {"value": 84, "unit": "%"}
